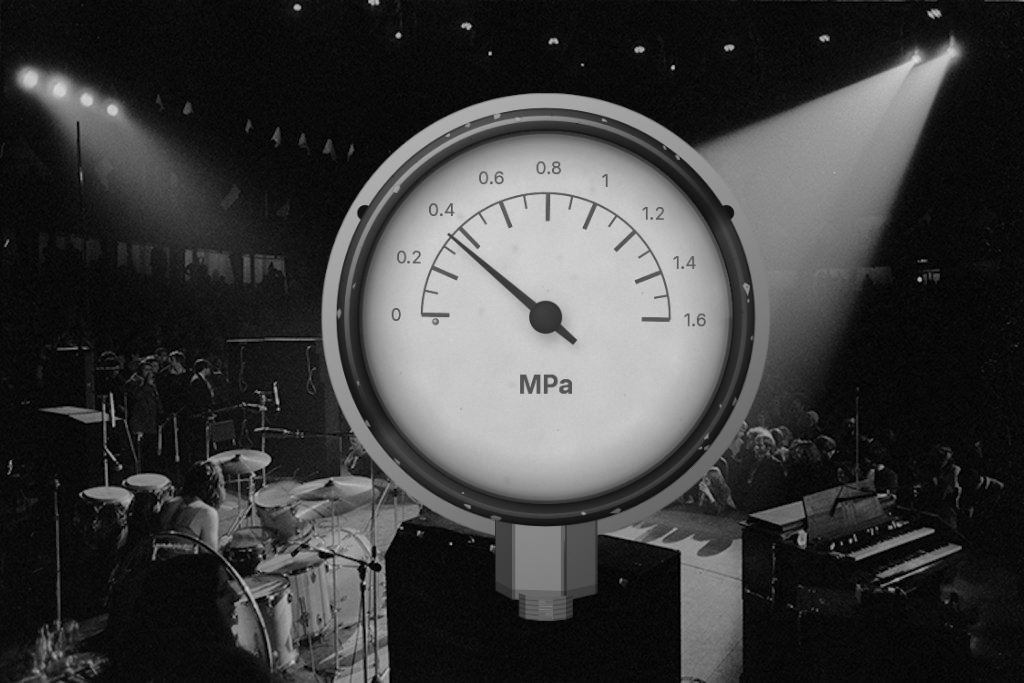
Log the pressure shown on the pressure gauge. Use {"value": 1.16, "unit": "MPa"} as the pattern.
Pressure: {"value": 0.35, "unit": "MPa"}
